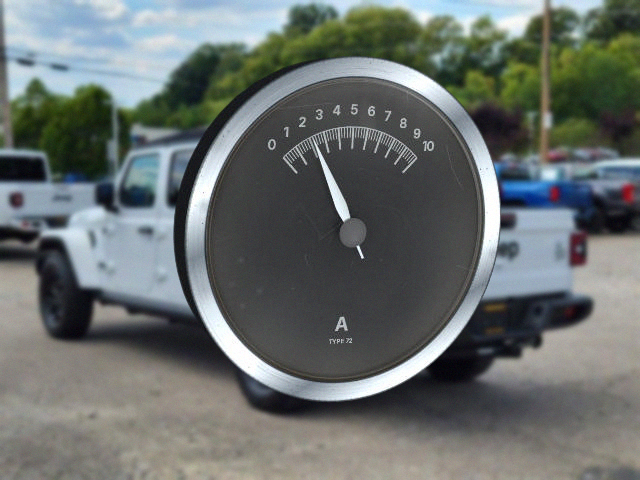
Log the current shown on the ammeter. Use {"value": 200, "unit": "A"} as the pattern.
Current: {"value": 2, "unit": "A"}
